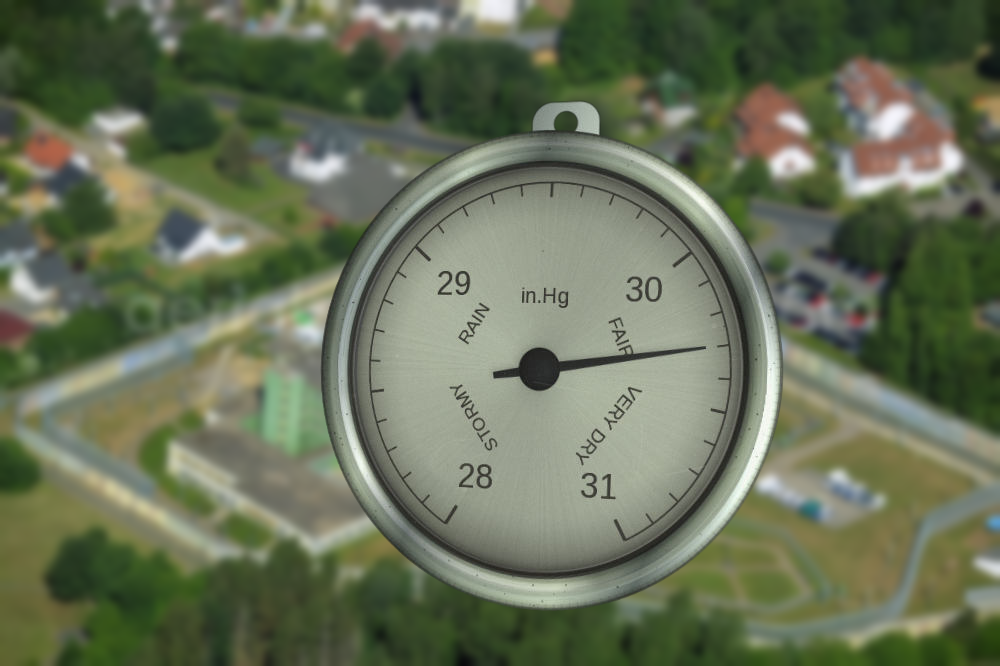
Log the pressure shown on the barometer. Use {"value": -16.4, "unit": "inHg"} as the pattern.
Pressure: {"value": 30.3, "unit": "inHg"}
